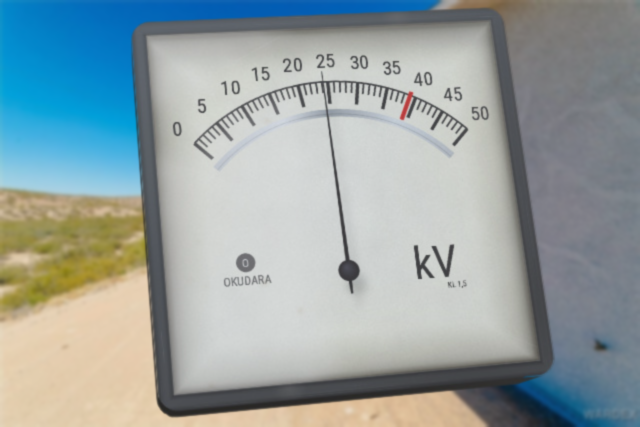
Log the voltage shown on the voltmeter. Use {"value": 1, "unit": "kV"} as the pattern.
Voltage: {"value": 24, "unit": "kV"}
